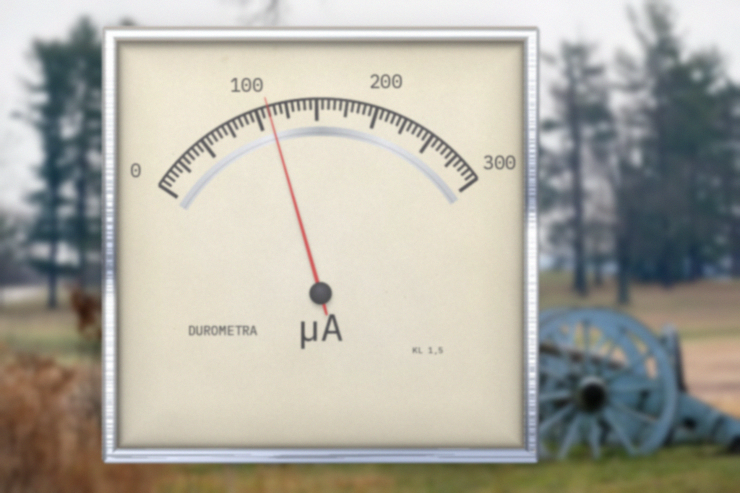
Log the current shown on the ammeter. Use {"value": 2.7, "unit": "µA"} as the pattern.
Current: {"value": 110, "unit": "µA"}
